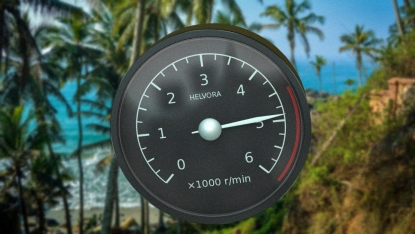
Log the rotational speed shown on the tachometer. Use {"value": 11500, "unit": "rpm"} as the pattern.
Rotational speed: {"value": 4875, "unit": "rpm"}
